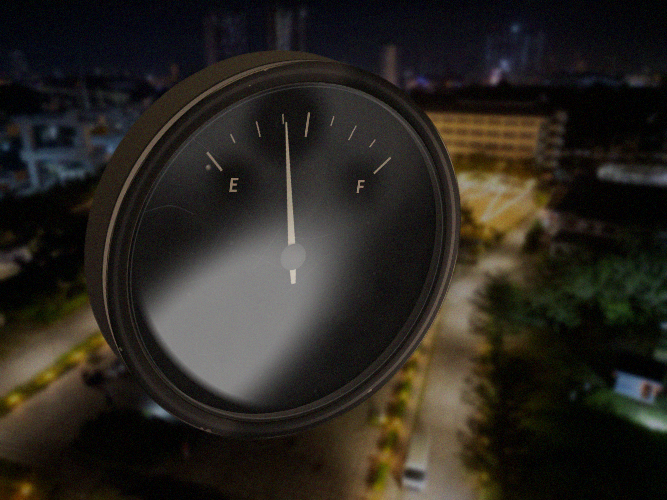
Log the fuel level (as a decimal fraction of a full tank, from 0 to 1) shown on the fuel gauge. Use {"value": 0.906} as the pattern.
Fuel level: {"value": 0.375}
